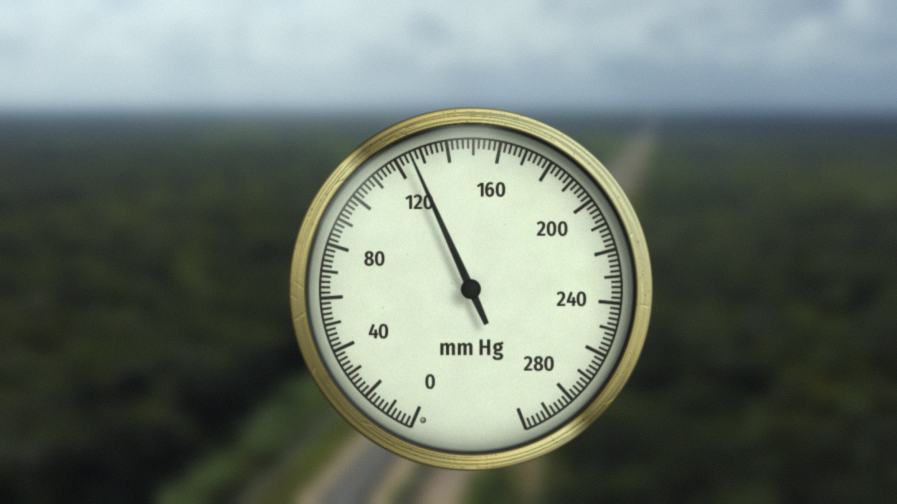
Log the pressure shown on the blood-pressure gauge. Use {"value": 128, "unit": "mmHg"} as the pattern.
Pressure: {"value": 126, "unit": "mmHg"}
